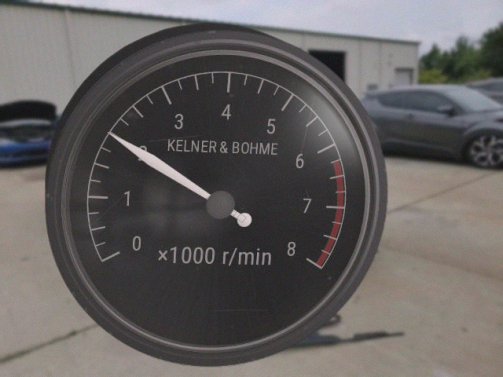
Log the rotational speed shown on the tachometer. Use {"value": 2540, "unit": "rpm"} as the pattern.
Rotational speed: {"value": 2000, "unit": "rpm"}
